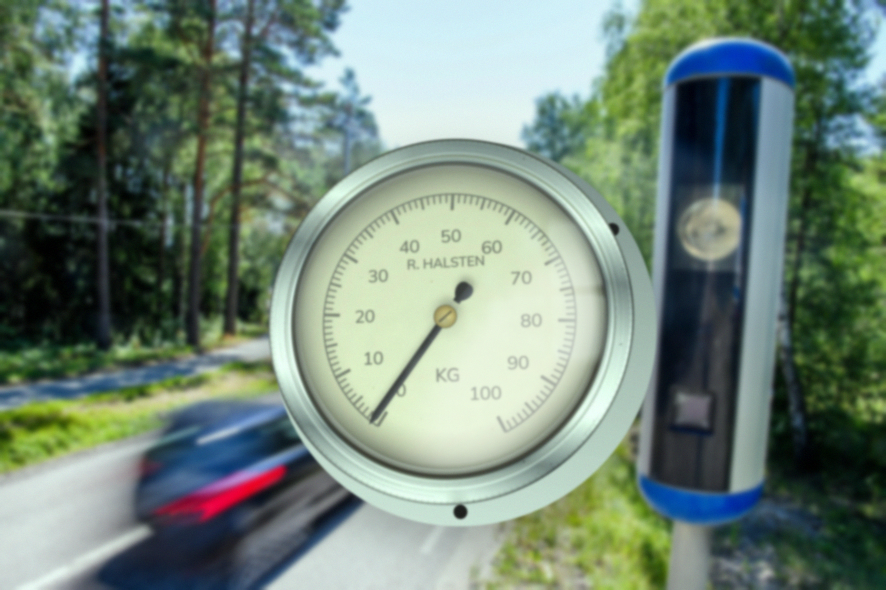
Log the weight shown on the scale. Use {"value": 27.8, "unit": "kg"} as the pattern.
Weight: {"value": 1, "unit": "kg"}
